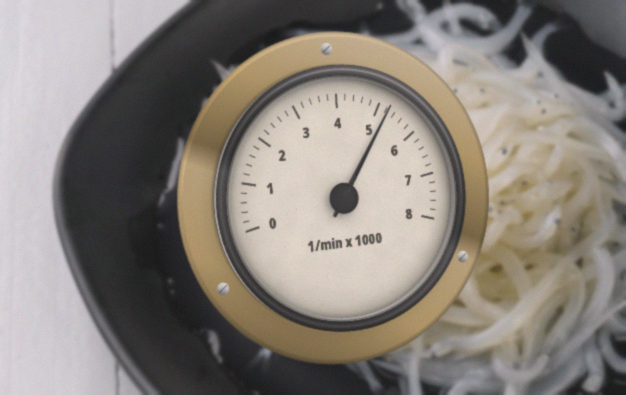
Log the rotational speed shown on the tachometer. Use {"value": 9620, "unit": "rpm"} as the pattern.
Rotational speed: {"value": 5200, "unit": "rpm"}
